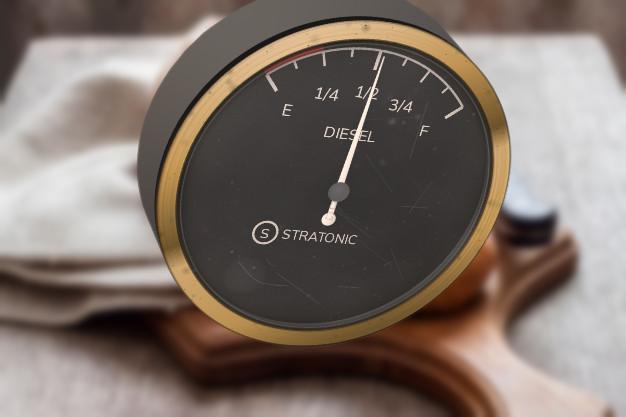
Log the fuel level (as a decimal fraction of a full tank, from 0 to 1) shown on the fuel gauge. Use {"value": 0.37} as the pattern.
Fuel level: {"value": 0.5}
